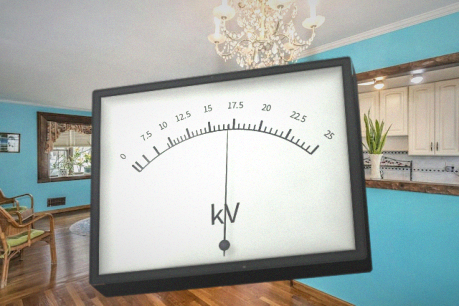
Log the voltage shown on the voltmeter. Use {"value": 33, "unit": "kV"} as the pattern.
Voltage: {"value": 17, "unit": "kV"}
